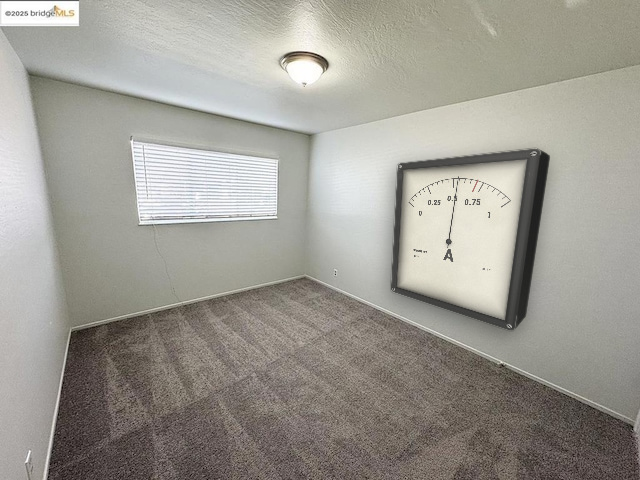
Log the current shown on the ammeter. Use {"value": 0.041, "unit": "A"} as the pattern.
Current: {"value": 0.55, "unit": "A"}
